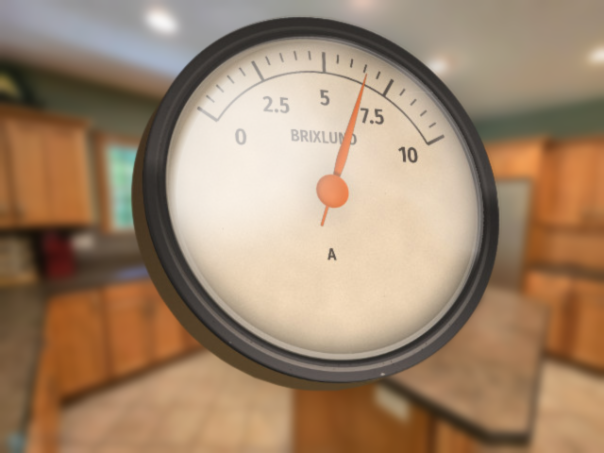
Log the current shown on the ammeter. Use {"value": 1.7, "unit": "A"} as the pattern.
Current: {"value": 6.5, "unit": "A"}
